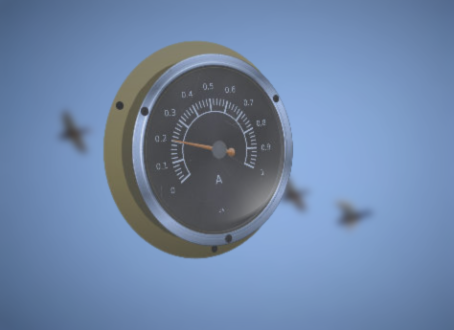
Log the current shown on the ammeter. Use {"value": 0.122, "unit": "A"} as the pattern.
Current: {"value": 0.2, "unit": "A"}
